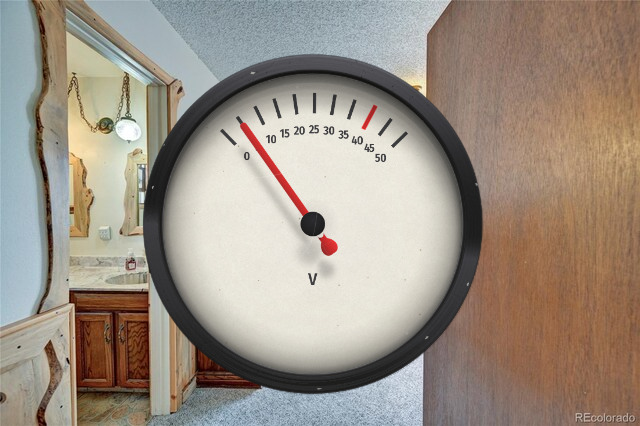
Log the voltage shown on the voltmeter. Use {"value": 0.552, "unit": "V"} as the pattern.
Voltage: {"value": 5, "unit": "V"}
